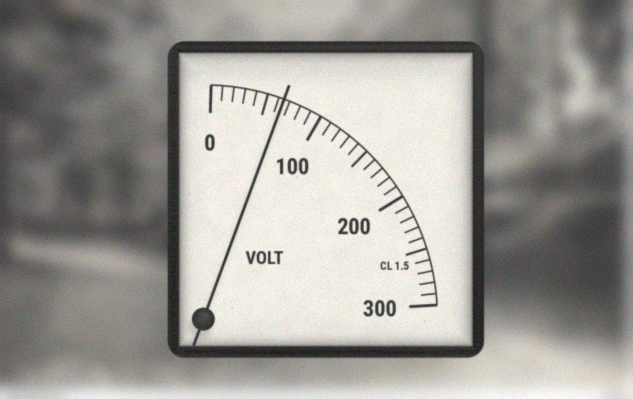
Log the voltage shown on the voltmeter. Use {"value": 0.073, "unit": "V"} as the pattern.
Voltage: {"value": 65, "unit": "V"}
